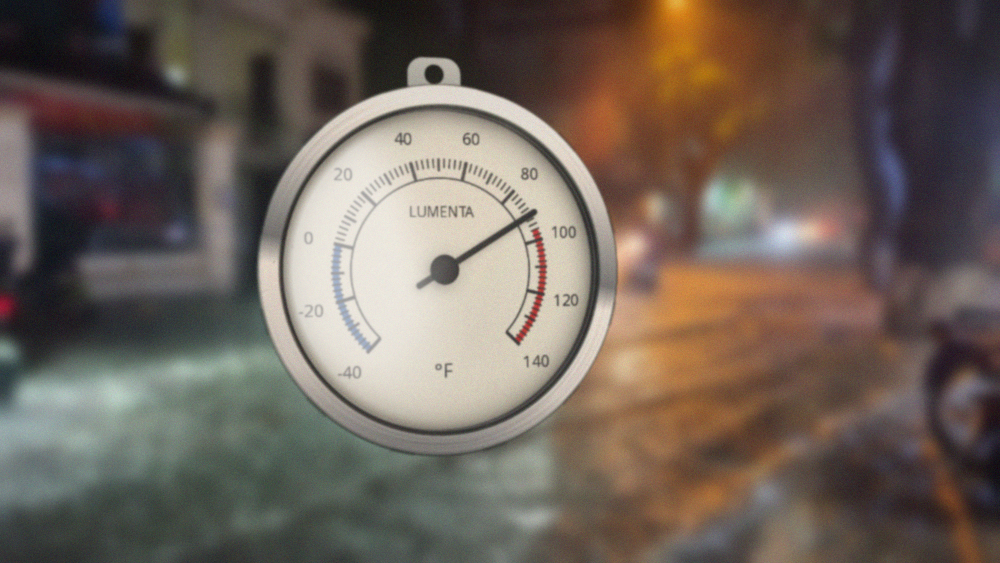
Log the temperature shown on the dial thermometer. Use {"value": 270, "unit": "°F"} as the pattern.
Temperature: {"value": 90, "unit": "°F"}
